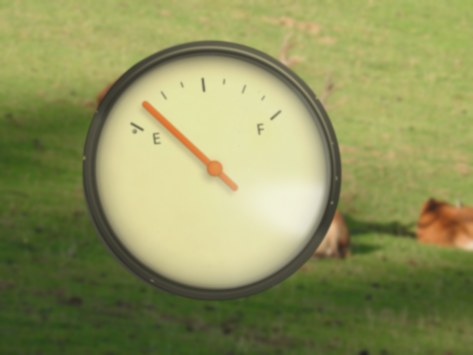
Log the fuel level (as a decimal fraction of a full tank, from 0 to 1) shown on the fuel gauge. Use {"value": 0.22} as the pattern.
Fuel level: {"value": 0.125}
